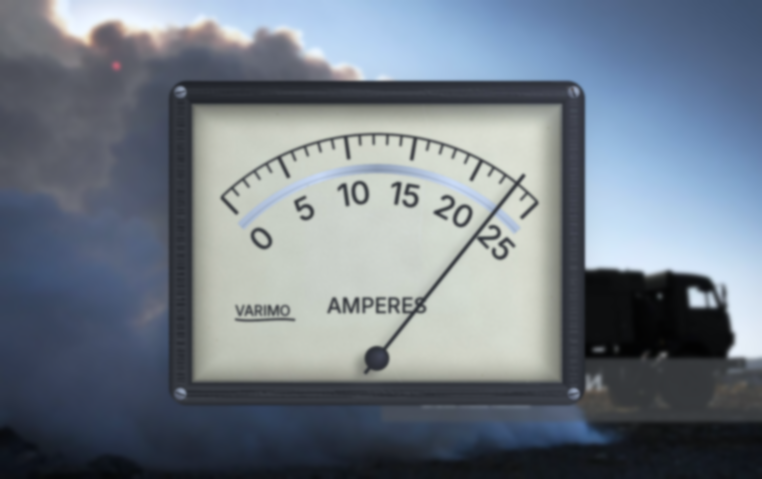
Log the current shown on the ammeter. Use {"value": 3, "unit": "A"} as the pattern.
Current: {"value": 23, "unit": "A"}
